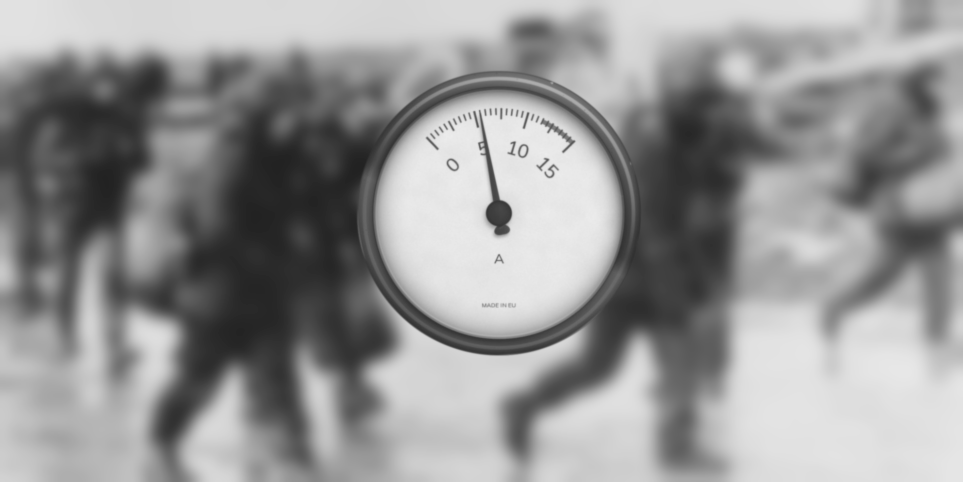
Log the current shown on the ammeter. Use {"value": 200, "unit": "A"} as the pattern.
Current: {"value": 5.5, "unit": "A"}
